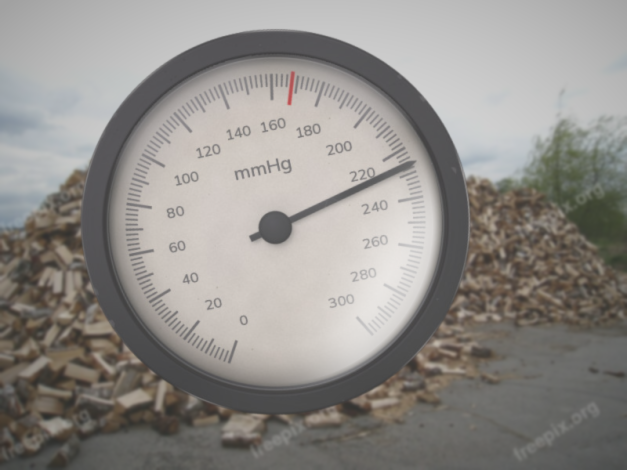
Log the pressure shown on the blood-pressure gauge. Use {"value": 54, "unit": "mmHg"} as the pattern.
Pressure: {"value": 226, "unit": "mmHg"}
